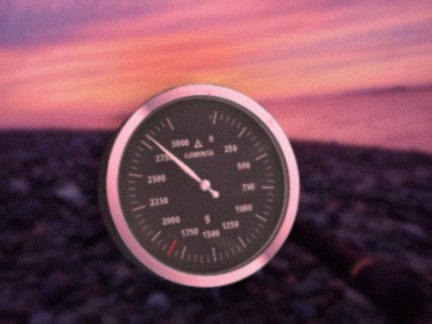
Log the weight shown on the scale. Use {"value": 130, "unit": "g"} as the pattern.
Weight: {"value": 2800, "unit": "g"}
